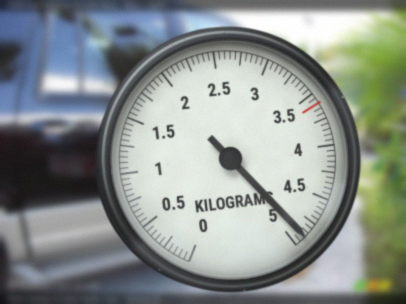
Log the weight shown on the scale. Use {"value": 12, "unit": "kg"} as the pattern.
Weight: {"value": 4.9, "unit": "kg"}
